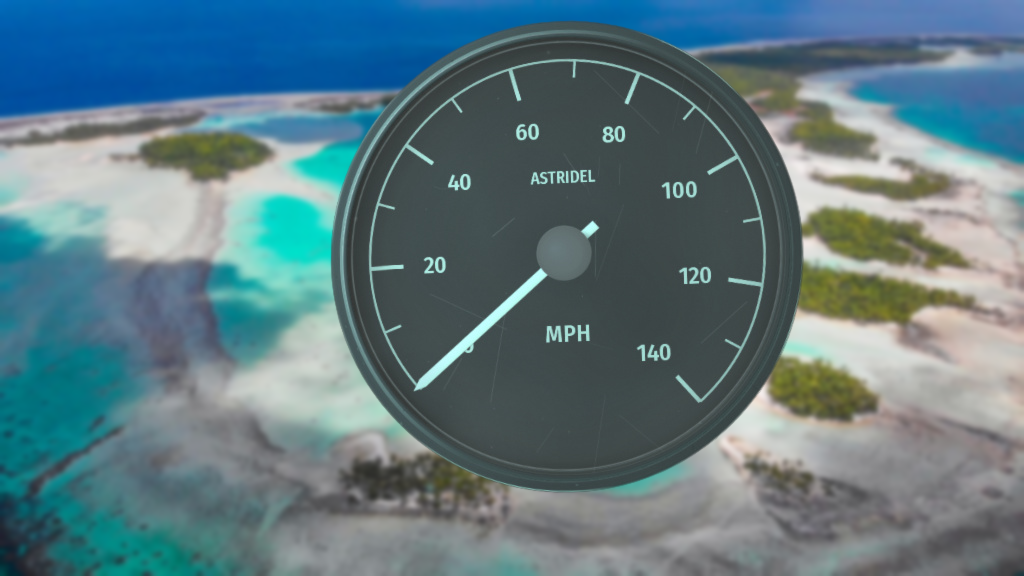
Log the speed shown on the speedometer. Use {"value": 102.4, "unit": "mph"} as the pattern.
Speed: {"value": 0, "unit": "mph"}
